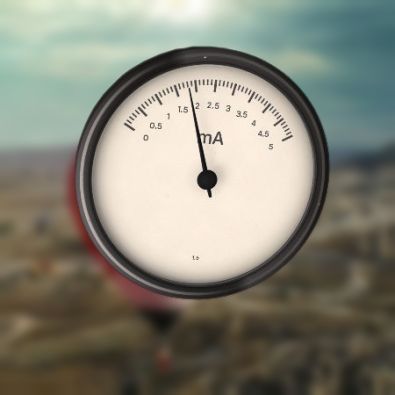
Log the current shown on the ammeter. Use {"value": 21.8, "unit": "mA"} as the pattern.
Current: {"value": 1.8, "unit": "mA"}
